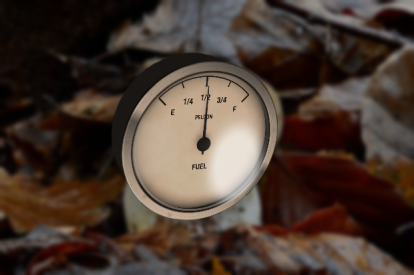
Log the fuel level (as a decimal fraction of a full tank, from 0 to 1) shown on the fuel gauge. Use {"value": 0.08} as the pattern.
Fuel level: {"value": 0.5}
